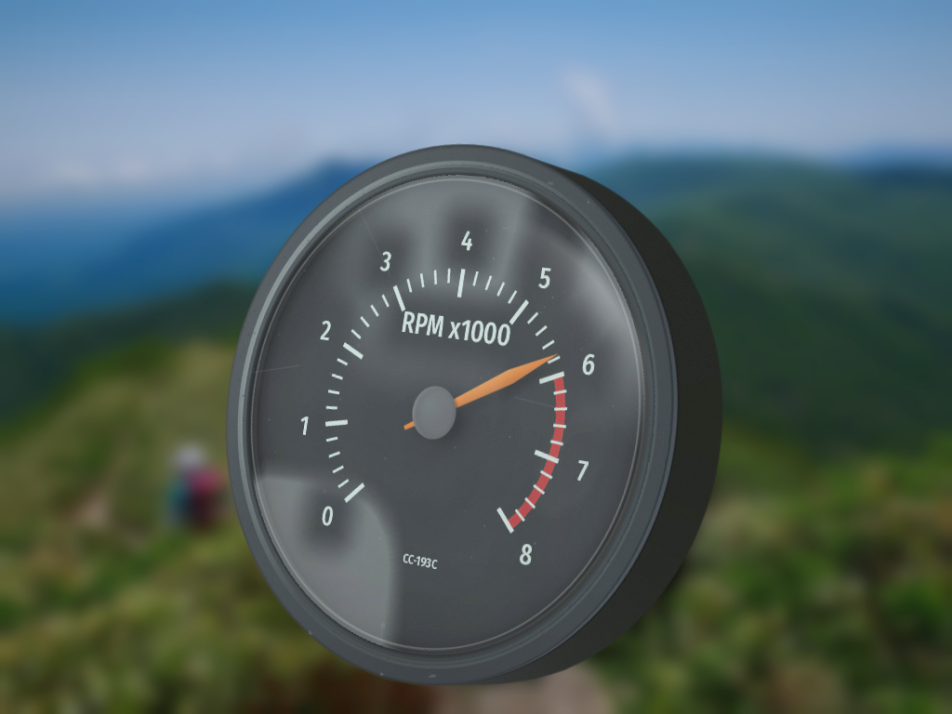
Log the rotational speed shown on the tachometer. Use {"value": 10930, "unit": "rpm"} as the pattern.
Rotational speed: {"value": 5800, "unit": "rpm"}
